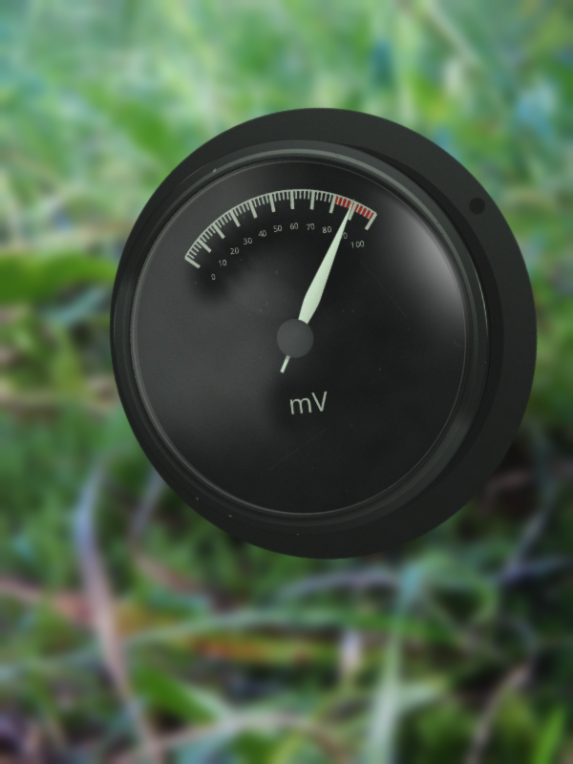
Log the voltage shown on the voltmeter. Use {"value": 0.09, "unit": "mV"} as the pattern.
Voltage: {"value": 90, "unit": "mV"}
